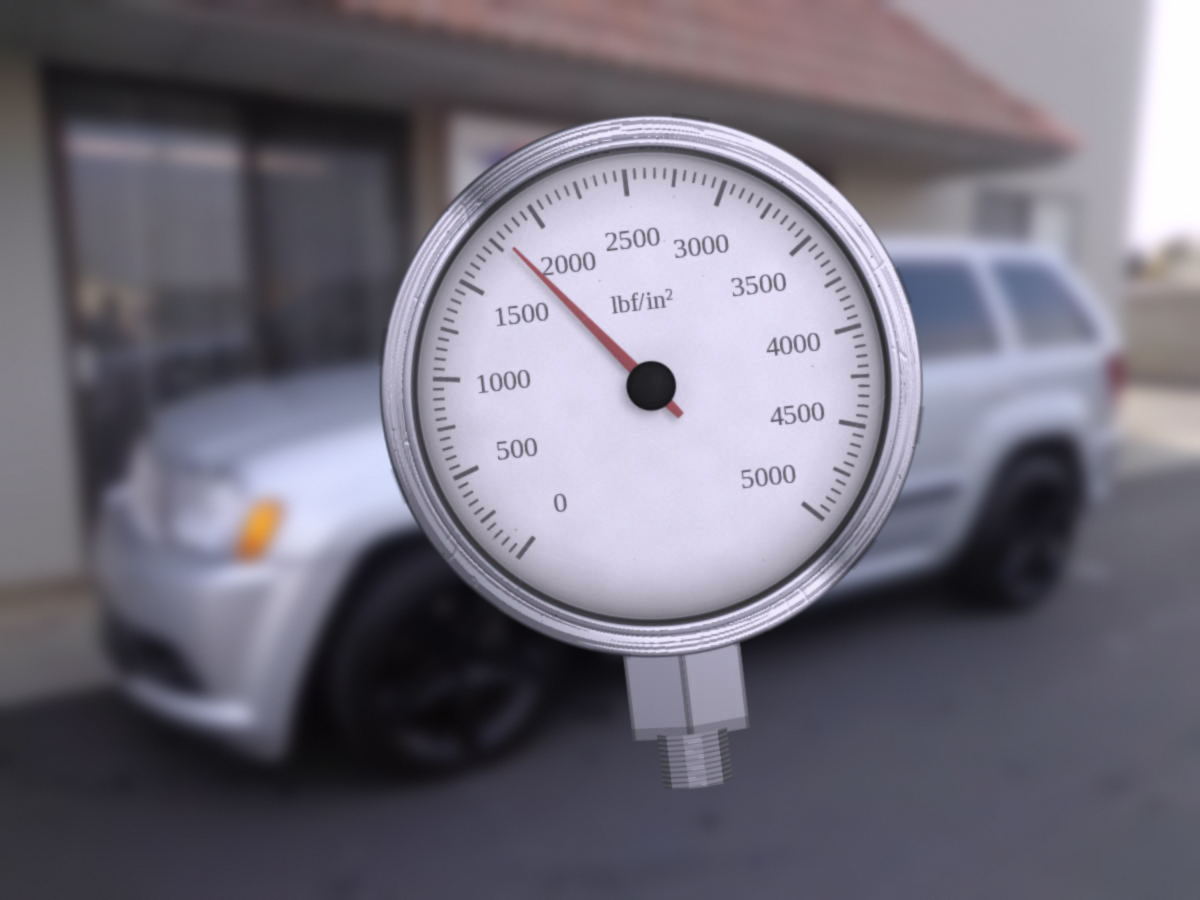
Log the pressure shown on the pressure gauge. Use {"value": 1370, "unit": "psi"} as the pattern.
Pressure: {"value": 1800, "unit": "psi"}
